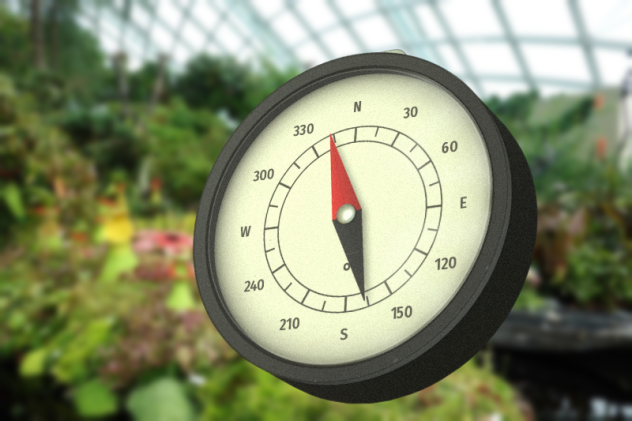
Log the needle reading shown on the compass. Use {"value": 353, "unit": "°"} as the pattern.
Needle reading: {"value": 345, "unit": "°"}
